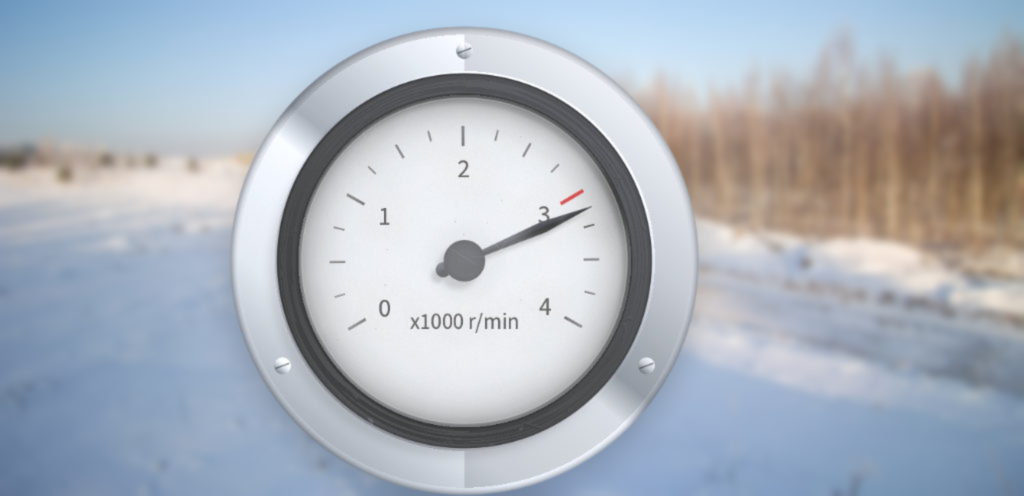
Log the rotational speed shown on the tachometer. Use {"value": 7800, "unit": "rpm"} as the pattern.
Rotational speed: {"value": 3125, "unit": "rpm"}
